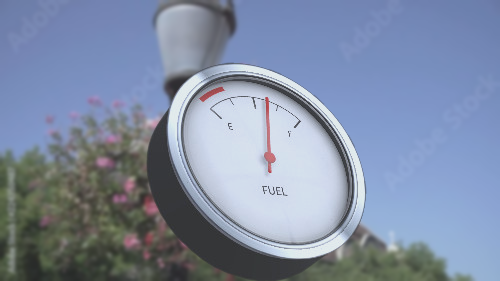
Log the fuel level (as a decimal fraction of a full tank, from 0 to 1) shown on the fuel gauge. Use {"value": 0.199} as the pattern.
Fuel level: {"value": 0.625}
